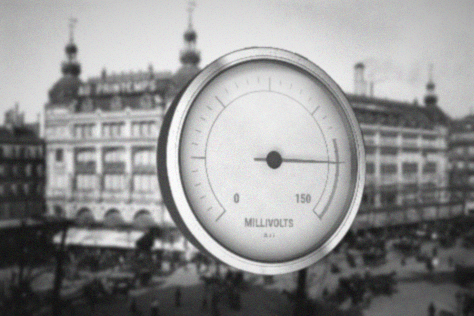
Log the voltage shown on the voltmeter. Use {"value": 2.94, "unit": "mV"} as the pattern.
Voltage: {"value": 125, "unit": "mV"}
